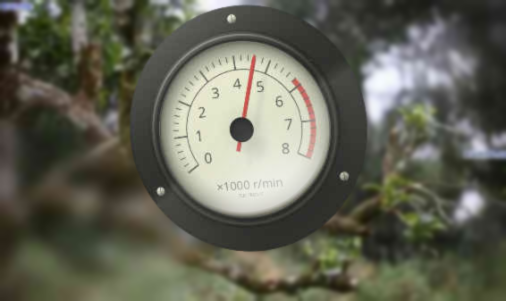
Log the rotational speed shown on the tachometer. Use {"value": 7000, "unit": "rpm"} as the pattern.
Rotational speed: {"value": 4600, "unit": "rpm"}
